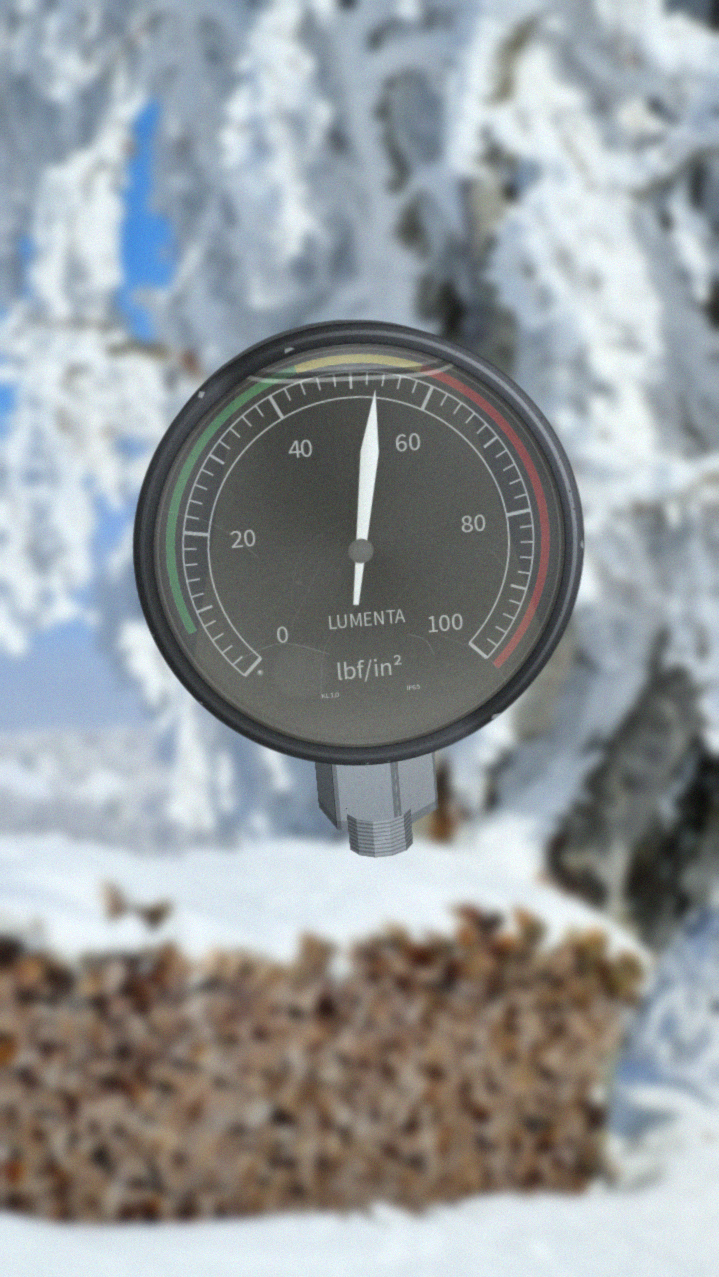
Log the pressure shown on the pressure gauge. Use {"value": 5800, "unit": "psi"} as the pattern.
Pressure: {"value": 53, "unit": "psi"}
